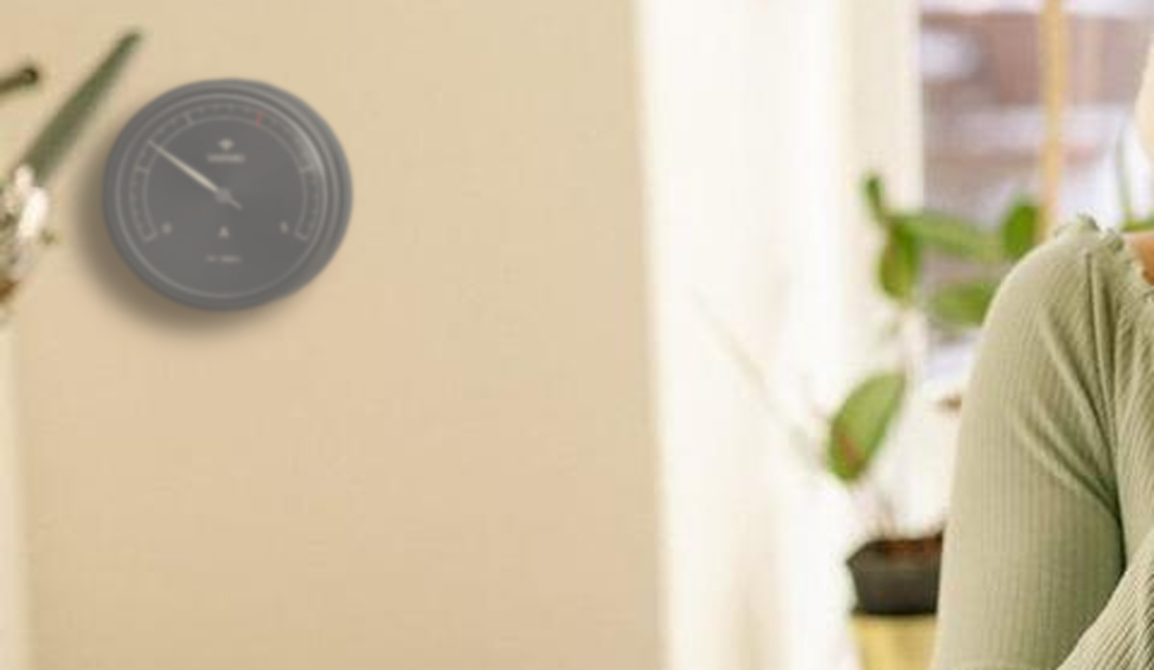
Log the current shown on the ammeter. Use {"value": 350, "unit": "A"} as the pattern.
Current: {"value": 1.4, "unit": "A"}
